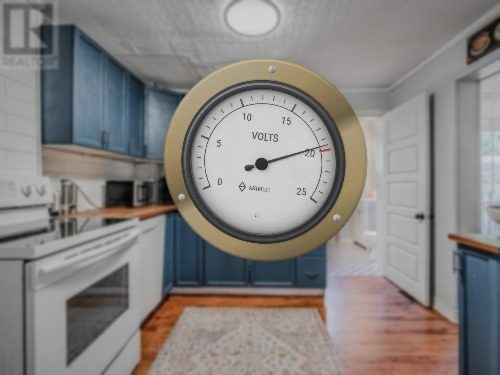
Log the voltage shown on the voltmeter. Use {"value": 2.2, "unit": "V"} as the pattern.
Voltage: {"value": 19.5, "unit": "V"}
